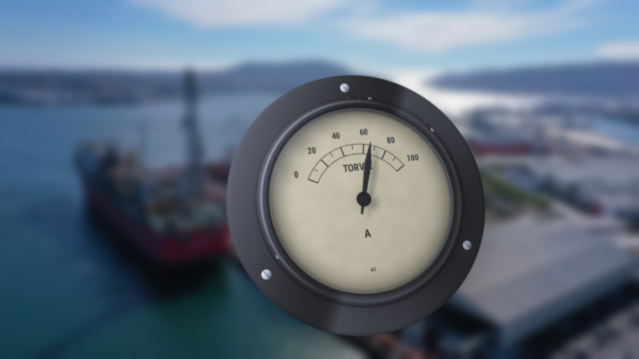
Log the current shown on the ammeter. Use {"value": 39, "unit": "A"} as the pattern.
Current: {"value": 65, "unit": "A"}
